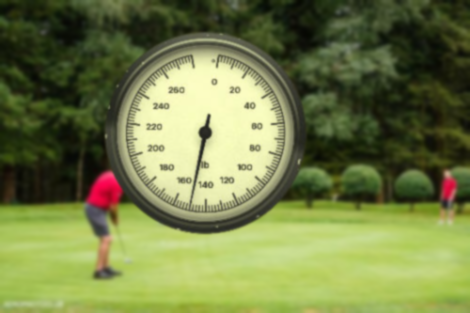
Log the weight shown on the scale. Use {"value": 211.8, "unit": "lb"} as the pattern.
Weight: {"value": 150, "unit": "lb"}
